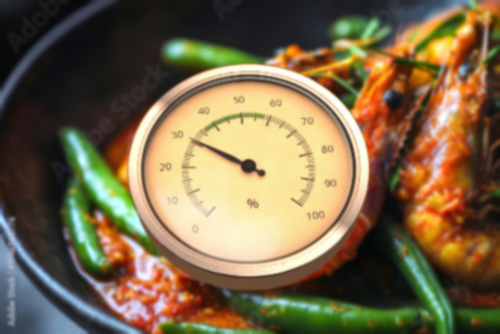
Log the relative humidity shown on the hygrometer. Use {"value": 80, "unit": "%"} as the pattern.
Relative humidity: {"value": 30, "unit": "%"}
